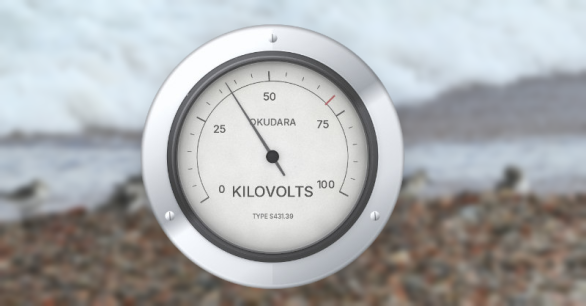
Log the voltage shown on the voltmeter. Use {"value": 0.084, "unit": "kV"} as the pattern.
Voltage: {"value": 37.5, "unit": "kV"}
